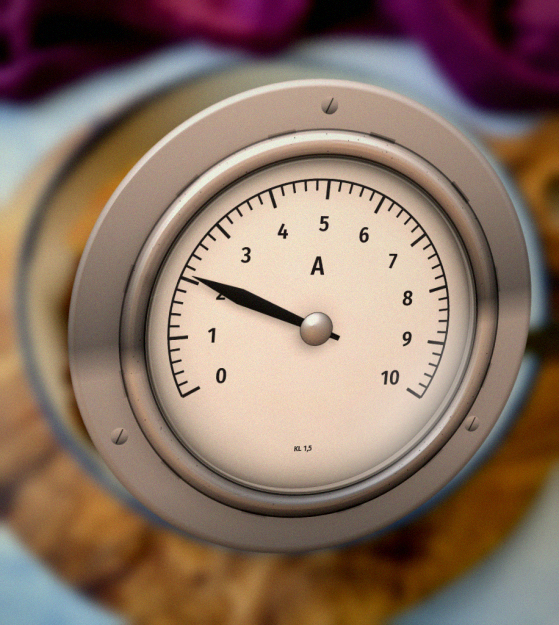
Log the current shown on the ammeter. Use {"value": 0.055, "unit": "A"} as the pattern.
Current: {"value": 2.1, "unit": "A"}
